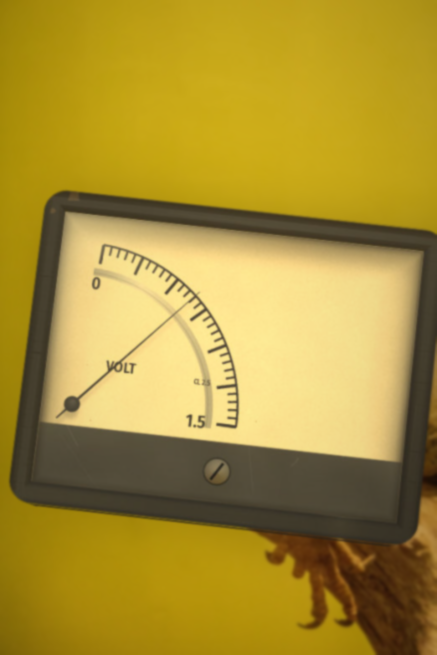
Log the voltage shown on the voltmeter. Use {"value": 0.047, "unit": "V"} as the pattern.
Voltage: {"value": 0.65, "unit": "V"}
